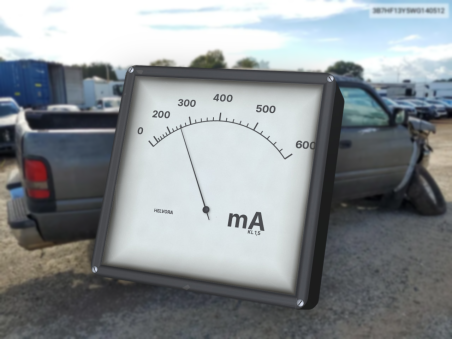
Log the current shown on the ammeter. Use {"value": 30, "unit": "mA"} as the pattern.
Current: {"value": 260, "unit": "mA"}
